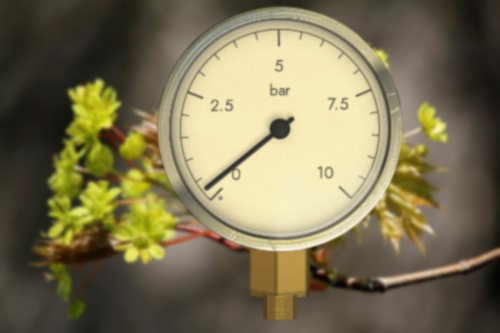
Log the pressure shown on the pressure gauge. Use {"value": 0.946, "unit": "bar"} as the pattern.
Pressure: {"value": 0.25, "unit": "bar"}
